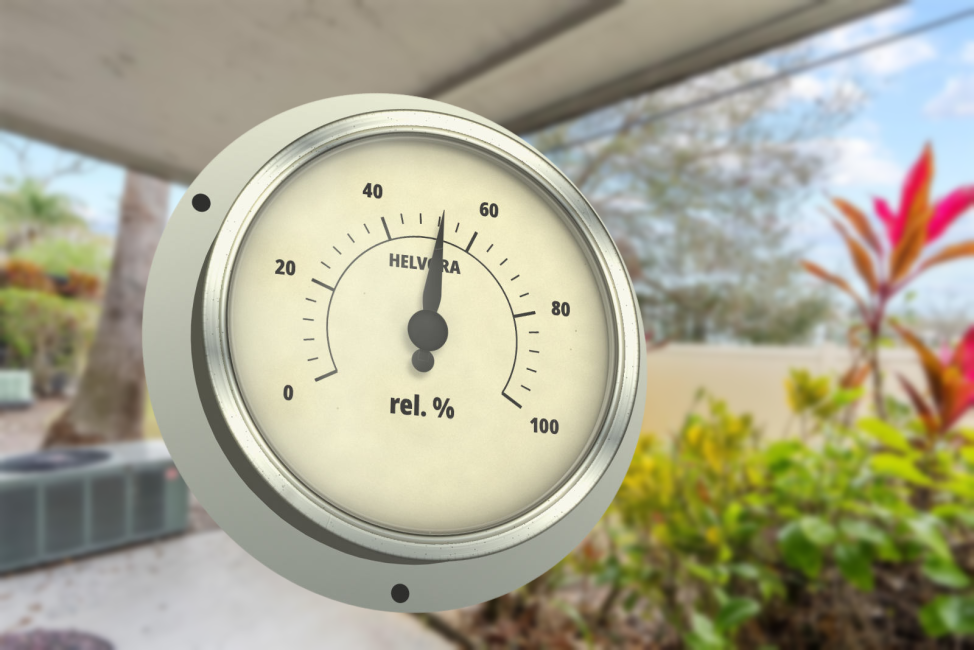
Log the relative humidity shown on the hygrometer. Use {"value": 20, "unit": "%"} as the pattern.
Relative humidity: {"value": 52, "unit": "%"}
